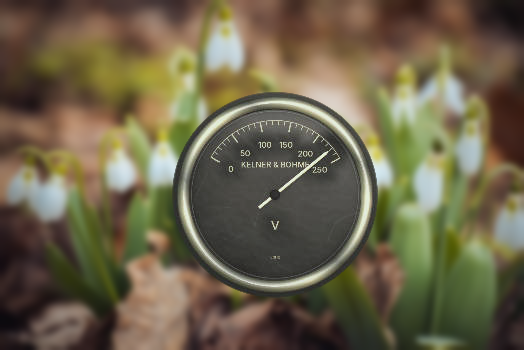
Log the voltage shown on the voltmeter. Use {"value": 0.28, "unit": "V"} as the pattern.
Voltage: {"value": 230, "unit": "V"}
